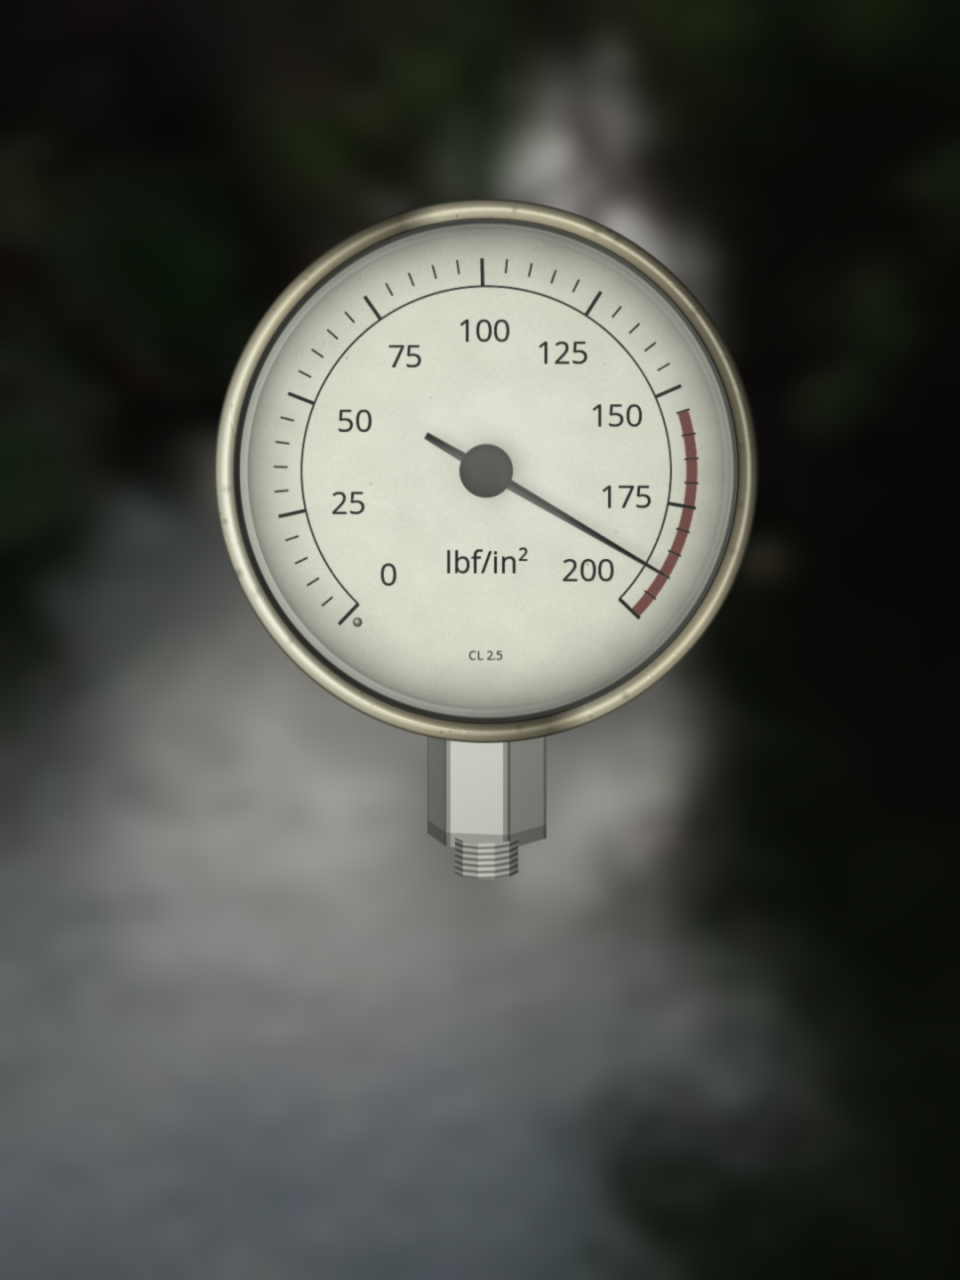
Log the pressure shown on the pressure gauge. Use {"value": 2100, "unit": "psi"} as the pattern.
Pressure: {"value": 190, "unit": "psi"}
